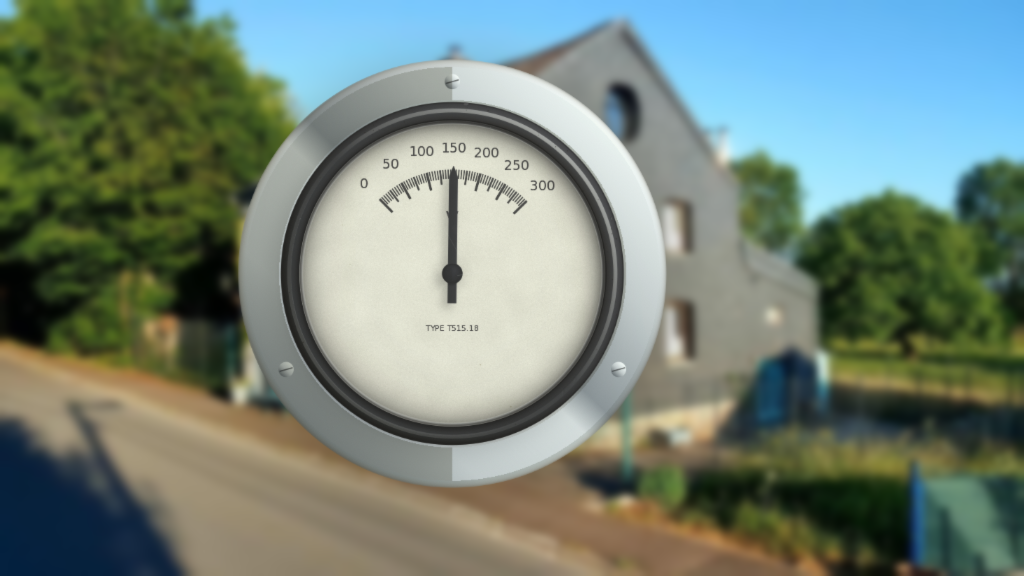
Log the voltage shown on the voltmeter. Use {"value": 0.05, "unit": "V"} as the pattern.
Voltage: {"value": 150, "unit": "V"}
